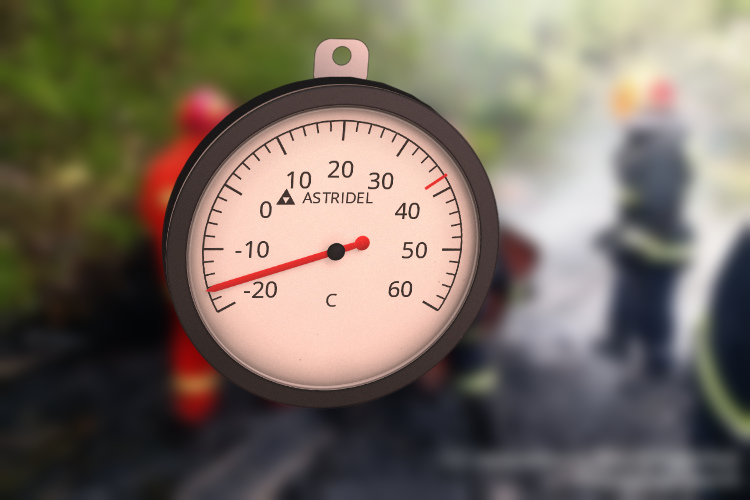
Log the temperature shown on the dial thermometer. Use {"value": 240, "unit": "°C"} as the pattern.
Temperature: {"value": -16, "unit": "°C"}
